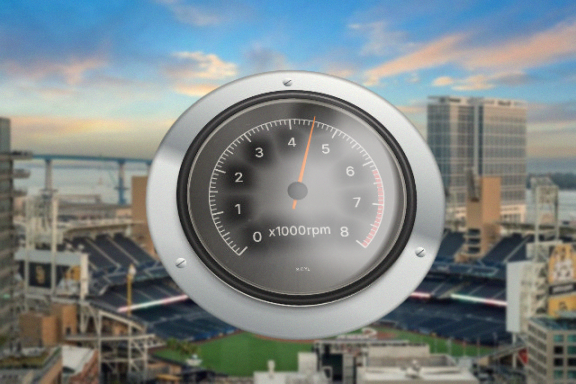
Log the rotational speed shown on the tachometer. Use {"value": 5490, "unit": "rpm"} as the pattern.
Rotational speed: {"value": 4500, "unit": "rpm"}
